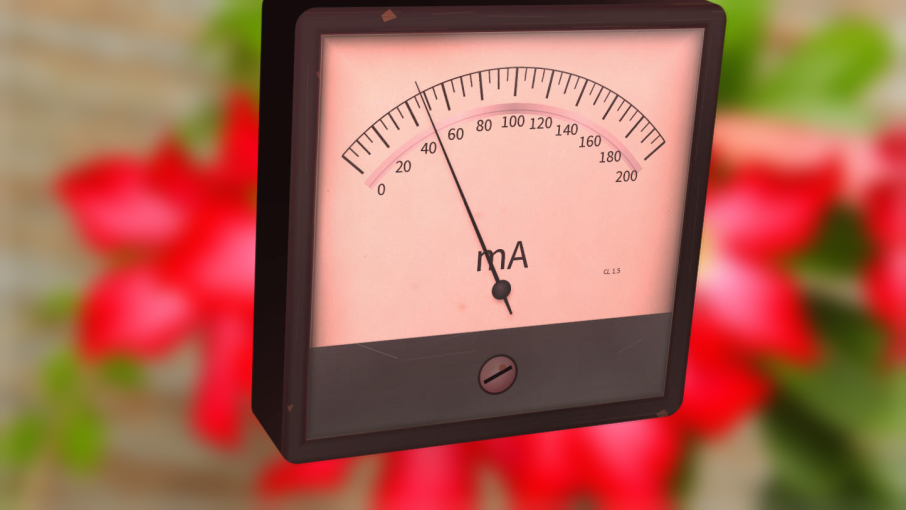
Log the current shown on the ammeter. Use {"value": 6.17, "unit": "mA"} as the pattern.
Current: {"value": 47.5, "unit": "mA"}
